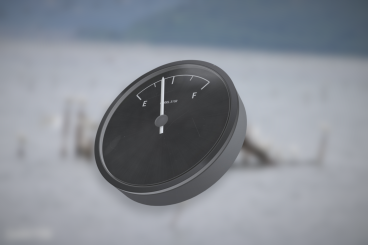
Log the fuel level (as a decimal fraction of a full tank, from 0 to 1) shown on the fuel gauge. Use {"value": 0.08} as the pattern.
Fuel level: {"value": 0.375}
